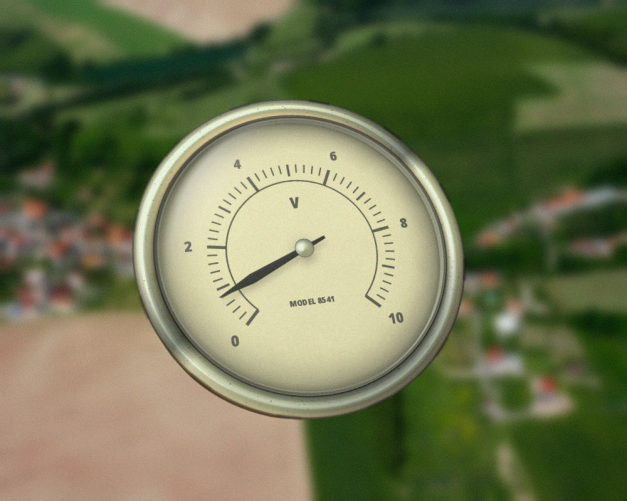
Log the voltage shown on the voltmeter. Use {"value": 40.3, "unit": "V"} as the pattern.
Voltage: {"value": 0.8, "unit": "V"}
